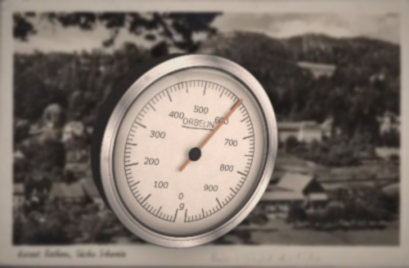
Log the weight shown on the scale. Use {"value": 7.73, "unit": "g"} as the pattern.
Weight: {"value": 600, "unit": "g"}
